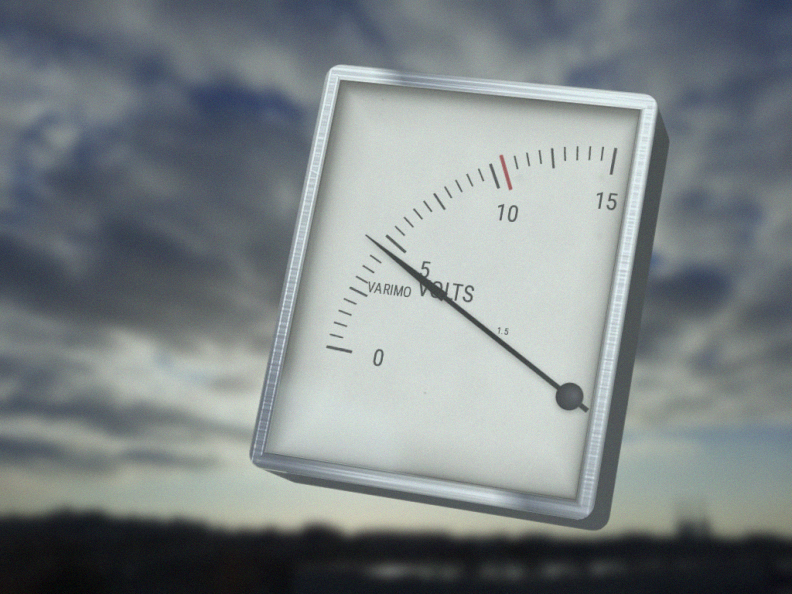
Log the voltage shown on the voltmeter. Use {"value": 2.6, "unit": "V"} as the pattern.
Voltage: {"value": 4.5, "unit": "V"}
